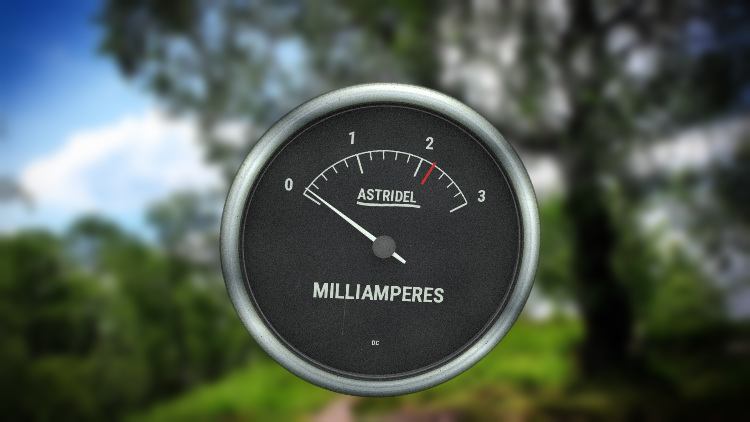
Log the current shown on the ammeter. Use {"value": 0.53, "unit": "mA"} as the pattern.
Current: {"value": 0.1, "unit": "mA"}
